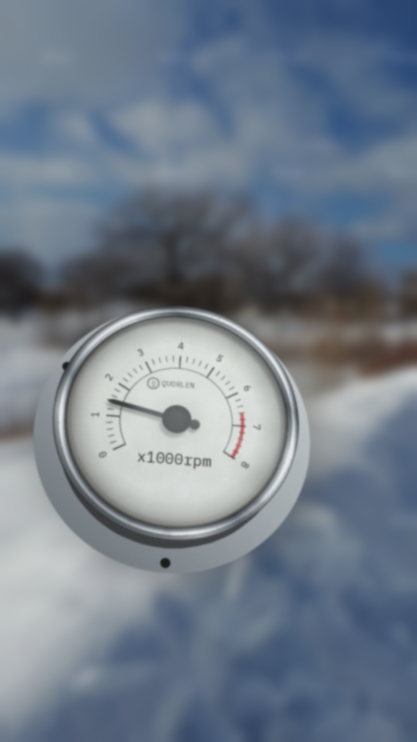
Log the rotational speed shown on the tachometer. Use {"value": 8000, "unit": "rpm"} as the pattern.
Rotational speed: {"value": 1400, "unit": "rpm"}
